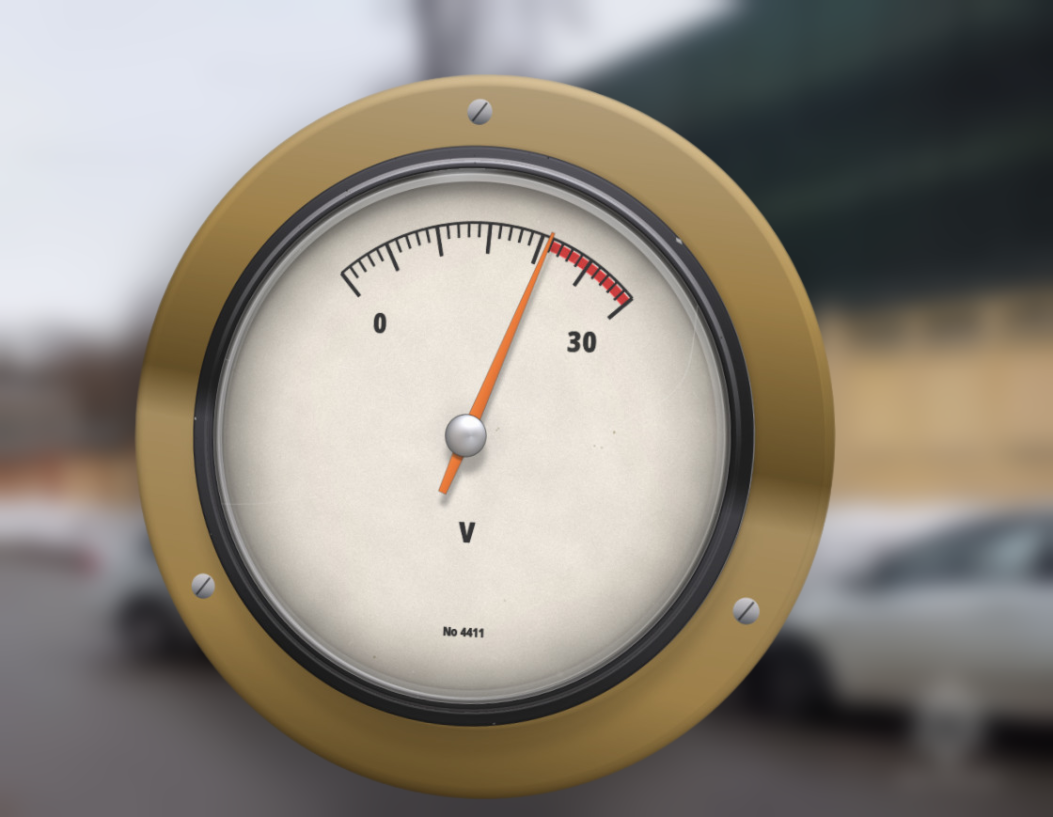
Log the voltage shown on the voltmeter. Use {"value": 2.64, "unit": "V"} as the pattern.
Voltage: {"value": 21, "unit": "V"}
